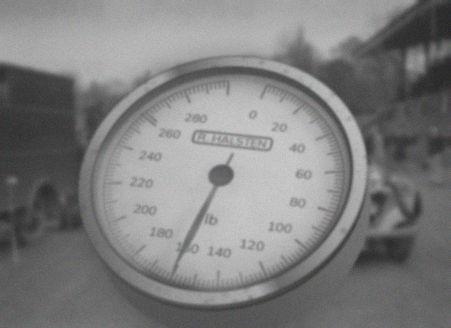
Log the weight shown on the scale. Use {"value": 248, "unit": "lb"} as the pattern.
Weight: {"value": 160, "unit": "lb"}
